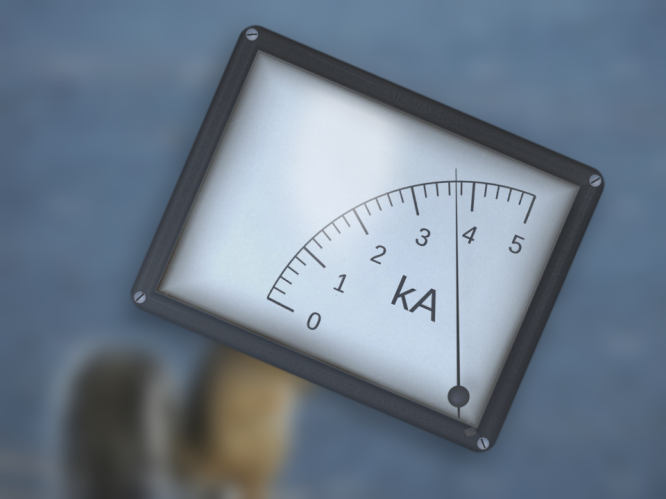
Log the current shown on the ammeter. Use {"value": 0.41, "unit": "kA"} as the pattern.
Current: {"value": 3.7, "unit": "kA"}
